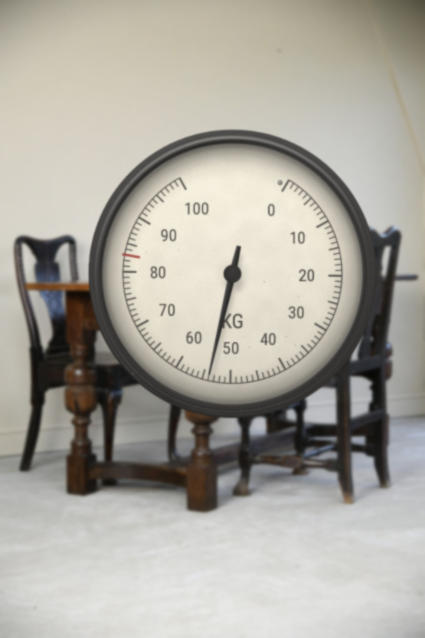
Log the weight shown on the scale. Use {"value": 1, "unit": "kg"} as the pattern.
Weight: {"value": 54, "unit": "kg"}
